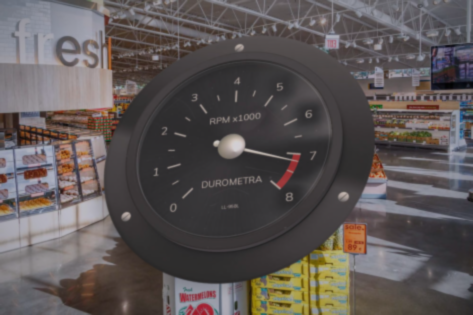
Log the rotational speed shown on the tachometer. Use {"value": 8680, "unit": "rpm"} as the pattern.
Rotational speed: {"value": 7250, "unit": "rpm"}
